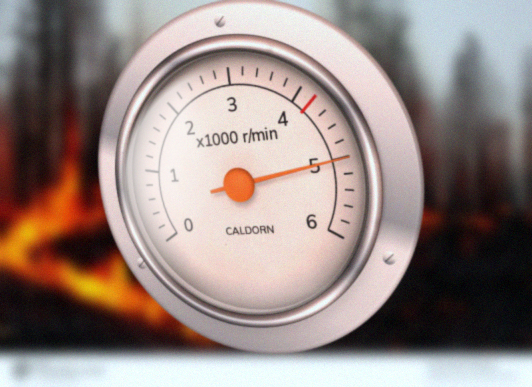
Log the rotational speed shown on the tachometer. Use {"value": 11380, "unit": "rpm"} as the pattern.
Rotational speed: {"value": 5000, "unit": "rpm"}
